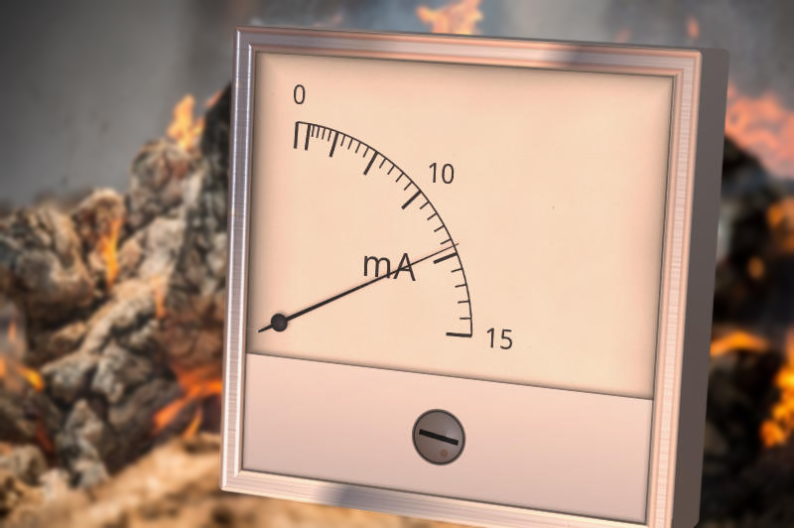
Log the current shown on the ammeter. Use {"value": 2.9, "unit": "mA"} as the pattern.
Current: {"value": 12.25, "unit": "mA"}
